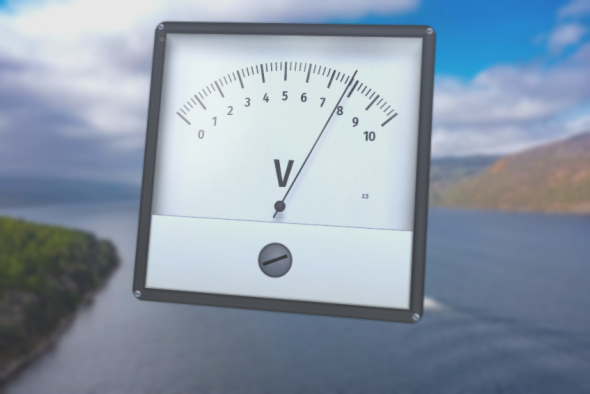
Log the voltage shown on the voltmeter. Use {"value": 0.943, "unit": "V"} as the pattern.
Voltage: {"value": 7.8, "unit": "V"}
